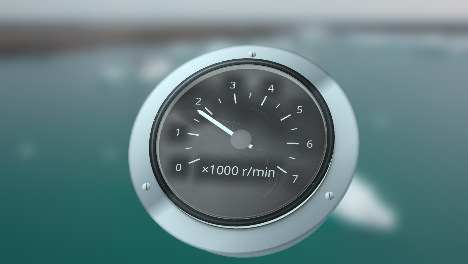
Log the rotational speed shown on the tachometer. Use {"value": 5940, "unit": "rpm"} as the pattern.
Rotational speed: {"value": 1750, "unit": "rpm"}
